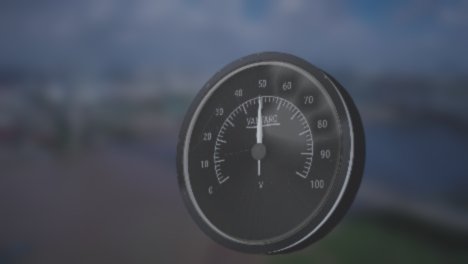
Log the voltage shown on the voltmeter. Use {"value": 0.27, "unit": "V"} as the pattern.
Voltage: {"value": 50, "unit": "V"}
